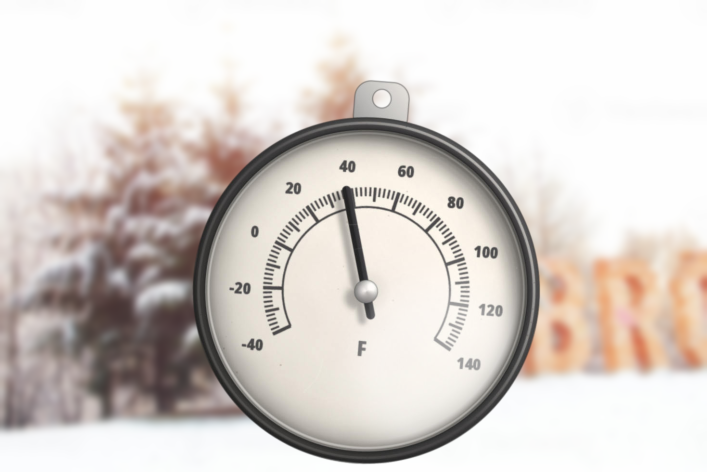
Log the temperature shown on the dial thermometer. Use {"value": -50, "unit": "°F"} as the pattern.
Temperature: {"value": 38, "unit": "°F"}
